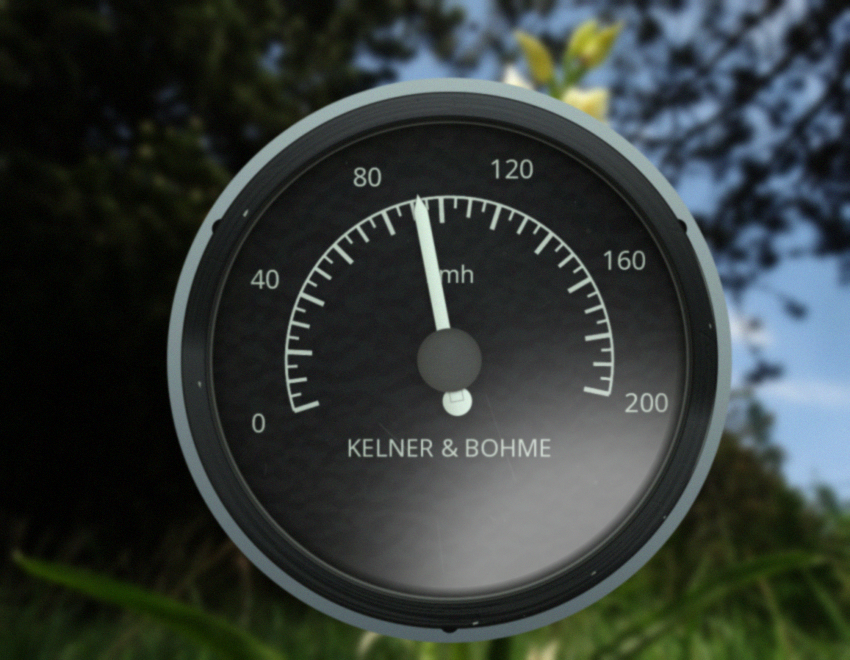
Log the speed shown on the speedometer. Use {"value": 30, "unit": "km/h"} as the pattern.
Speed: {"value": 92.5, "unit": "km/h"}
